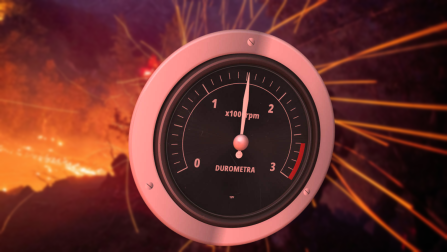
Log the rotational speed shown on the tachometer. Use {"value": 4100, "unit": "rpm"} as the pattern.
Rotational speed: {"value": 1500, "unit": "rpm"}
